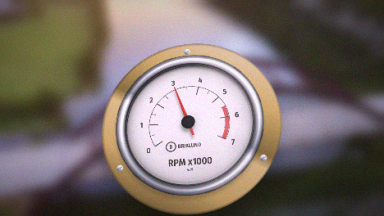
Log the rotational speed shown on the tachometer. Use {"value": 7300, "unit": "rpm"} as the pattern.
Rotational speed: {"value": 3000, "unit": "rpm"}
